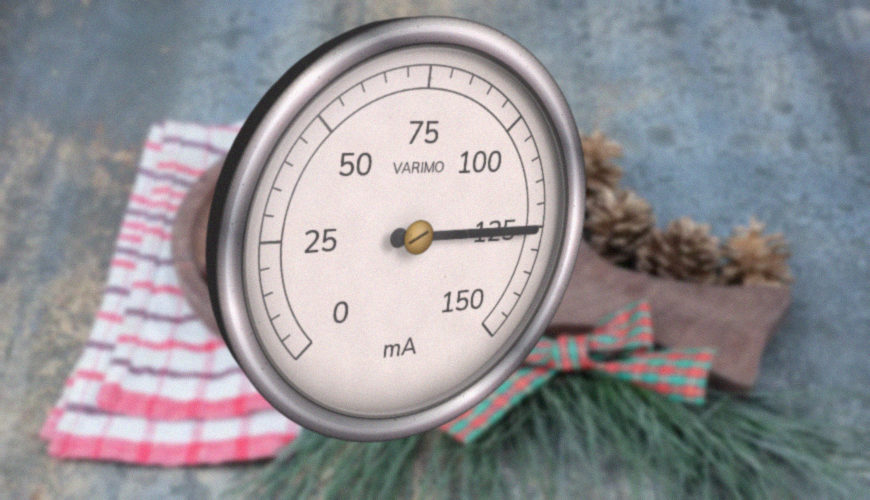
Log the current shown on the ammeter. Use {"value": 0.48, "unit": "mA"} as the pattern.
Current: {"value": 125, "unit": "mA"}
